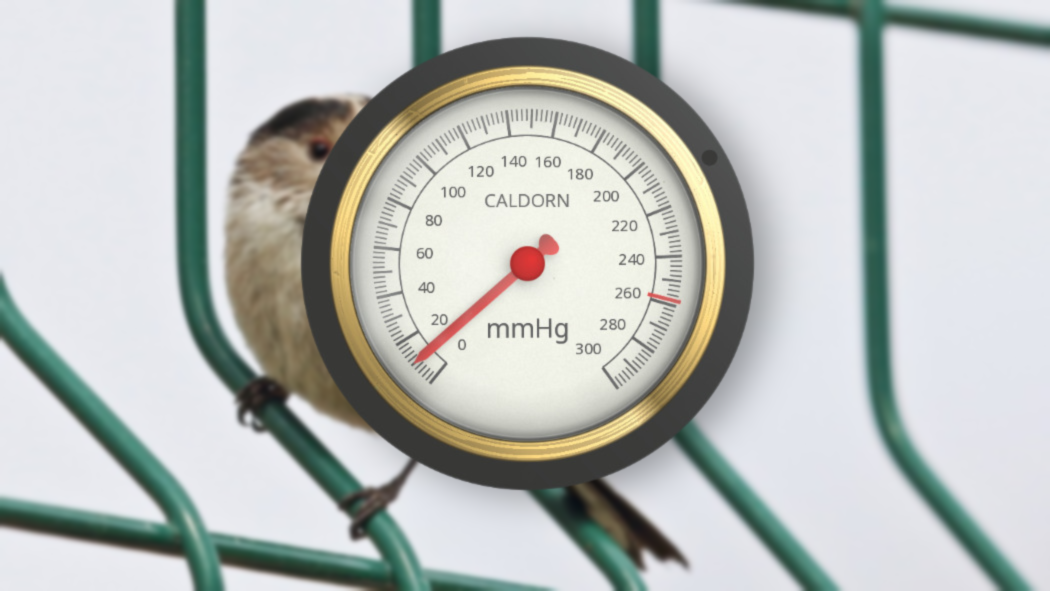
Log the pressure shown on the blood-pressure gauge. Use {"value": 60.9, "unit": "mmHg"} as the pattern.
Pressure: {"value": 10, "unit": "mmHg"}
